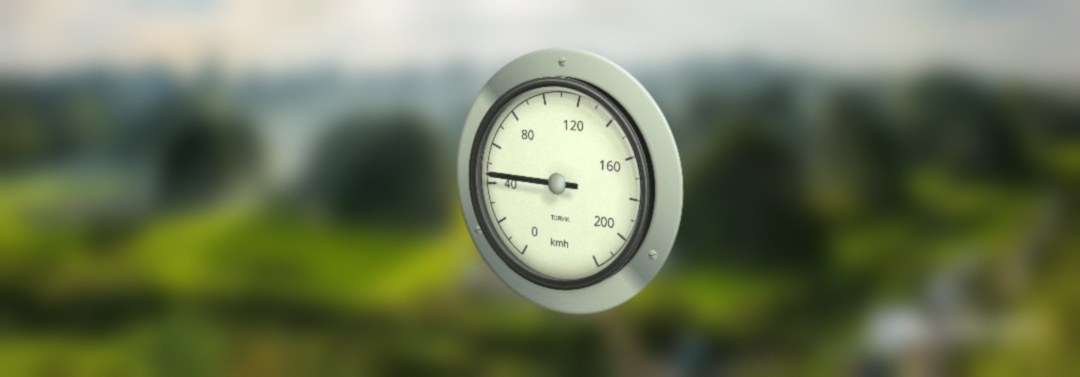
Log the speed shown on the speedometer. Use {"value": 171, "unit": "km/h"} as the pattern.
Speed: {"value": 45, "unit": "km/h"}
